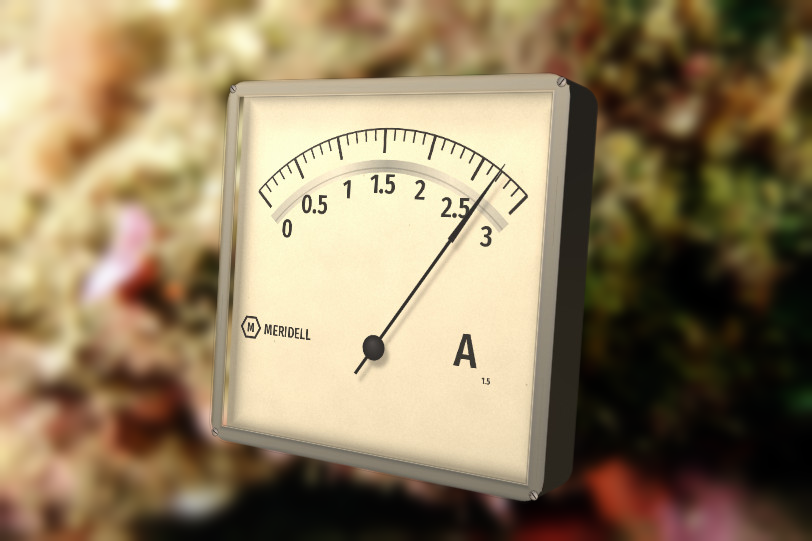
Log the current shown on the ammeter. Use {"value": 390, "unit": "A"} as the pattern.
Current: {"value": 2.7, "unit": "A"}
